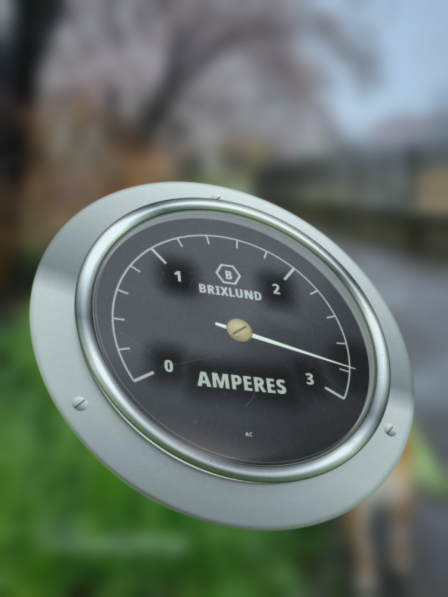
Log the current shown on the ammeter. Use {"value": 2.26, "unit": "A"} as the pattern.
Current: {"value": 2.8, "unit": "A"}
